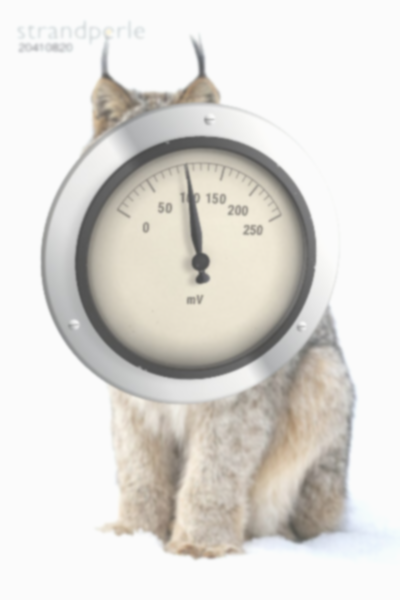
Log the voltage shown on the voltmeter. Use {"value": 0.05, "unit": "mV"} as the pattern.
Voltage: {"value": 100, "unit": "mV"}
